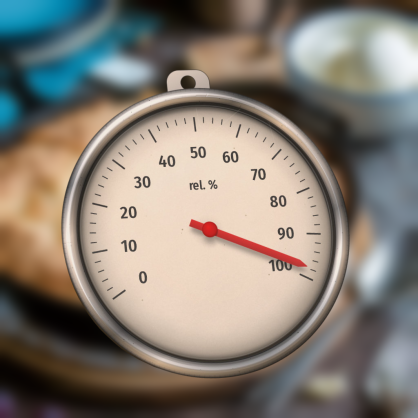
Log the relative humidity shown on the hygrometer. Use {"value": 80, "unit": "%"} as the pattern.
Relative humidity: {"value": 98, "unit": "%"}
